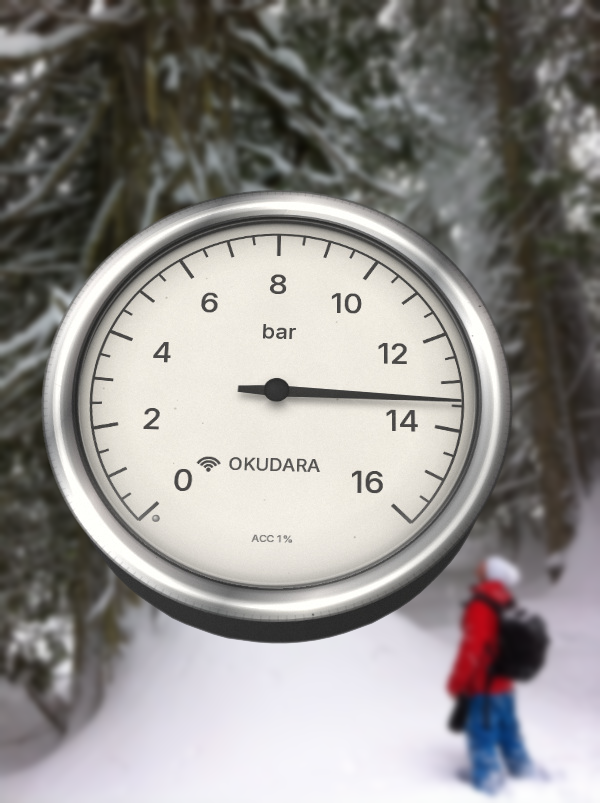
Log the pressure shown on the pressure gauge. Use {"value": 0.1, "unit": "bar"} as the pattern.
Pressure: {"value": 13.5, "unit": "bar"}
